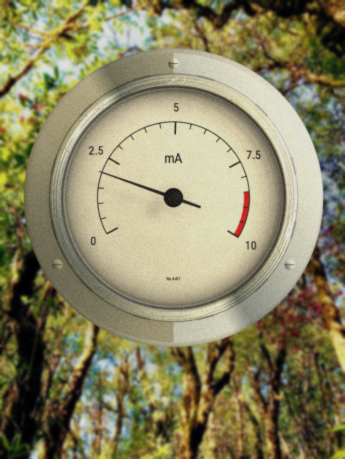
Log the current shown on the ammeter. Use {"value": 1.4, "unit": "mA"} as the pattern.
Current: {"value": 2, "unit": "mA"}
